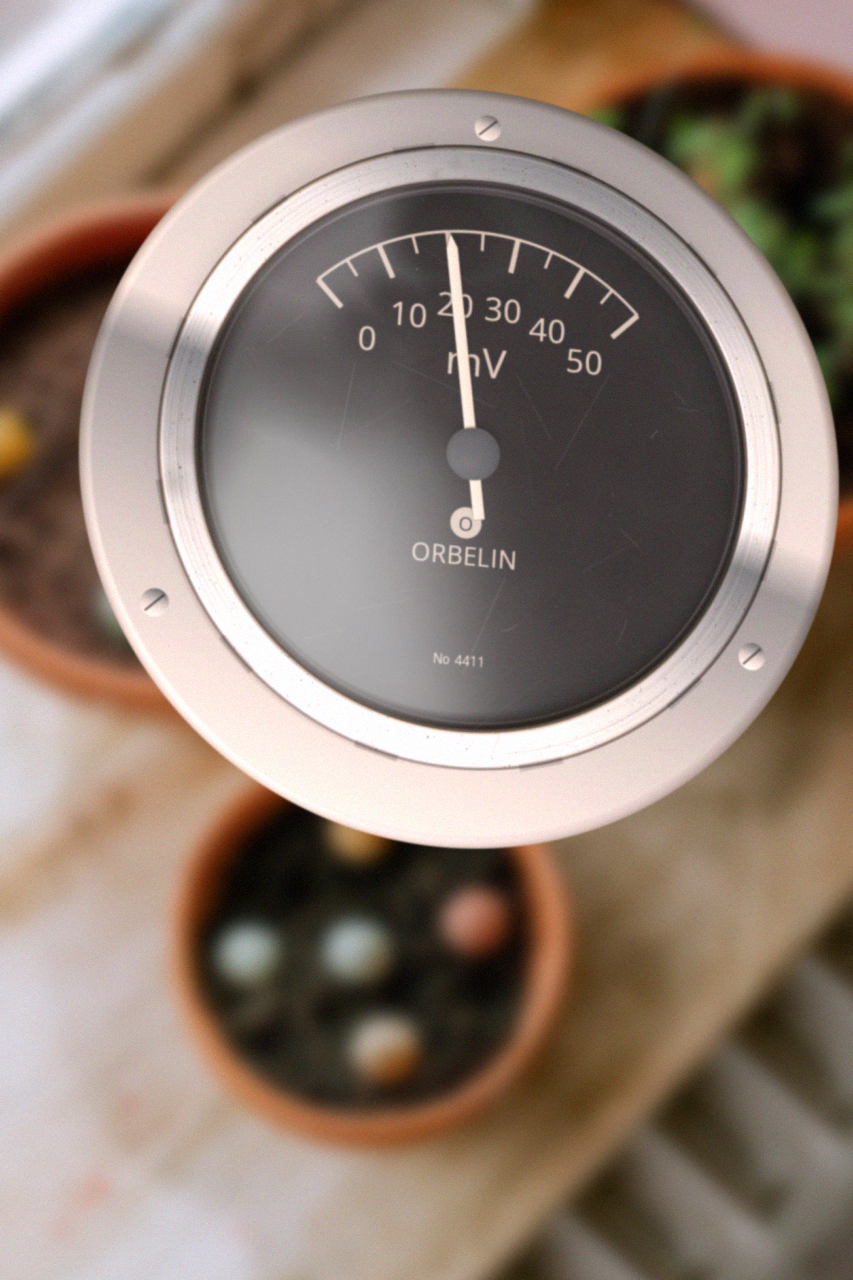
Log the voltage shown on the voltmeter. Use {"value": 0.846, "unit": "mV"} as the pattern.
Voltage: {"value": 20, "unit": "mV"}
